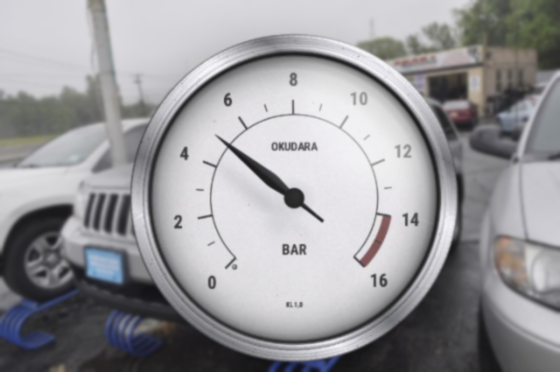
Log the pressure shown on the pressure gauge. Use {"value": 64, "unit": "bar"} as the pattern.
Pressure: {"value": 5, "unit": "bar"}
